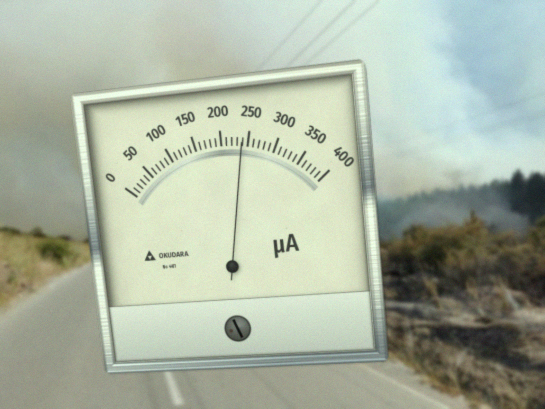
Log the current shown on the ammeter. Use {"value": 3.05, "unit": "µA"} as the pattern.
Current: {"value": 240, "unit": "µA"}
